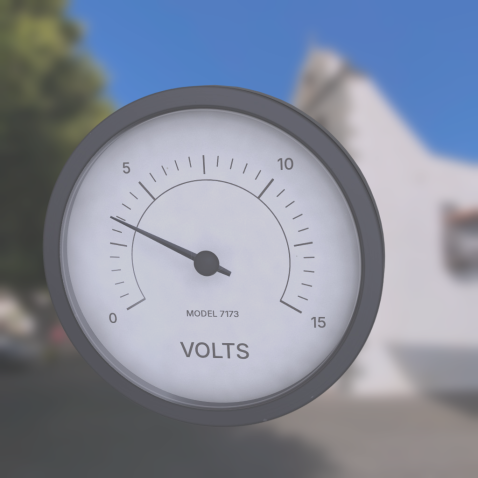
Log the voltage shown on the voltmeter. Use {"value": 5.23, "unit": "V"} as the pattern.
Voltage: {"value": 3.5, "unit": "V"}
